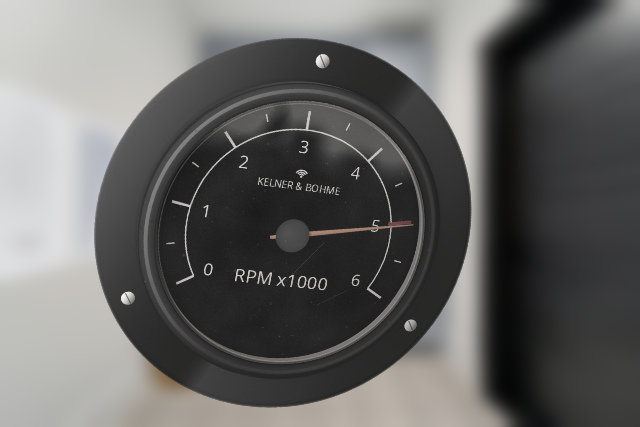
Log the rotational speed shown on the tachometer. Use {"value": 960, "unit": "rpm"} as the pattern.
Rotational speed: {"value": 5000, "unit": "rpm"}
